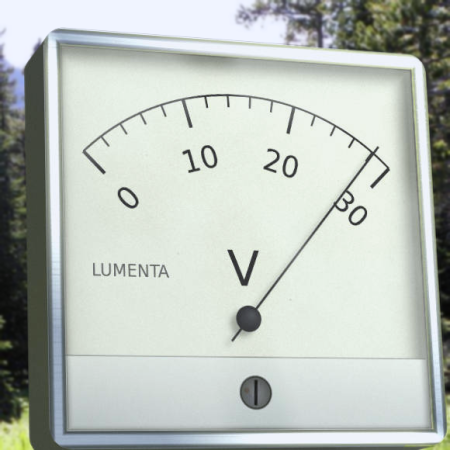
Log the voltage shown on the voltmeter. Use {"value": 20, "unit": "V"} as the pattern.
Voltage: {"value": 28, "unit": "V"}
